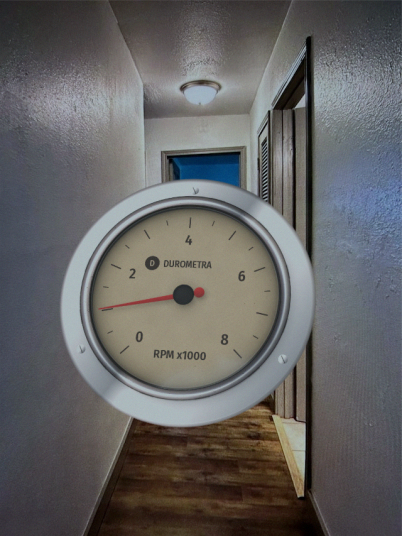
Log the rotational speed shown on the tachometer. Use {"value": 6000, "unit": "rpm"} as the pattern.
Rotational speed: {"value": 1000, "unit": "rpm"}
